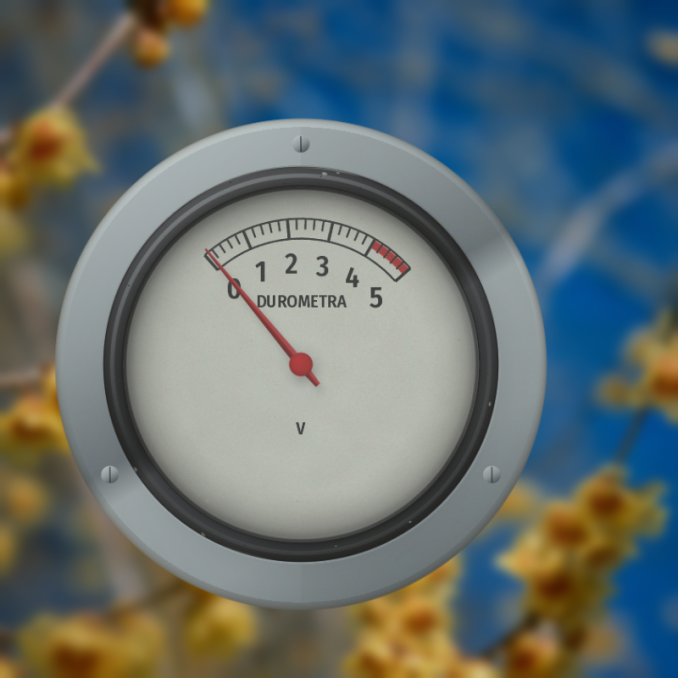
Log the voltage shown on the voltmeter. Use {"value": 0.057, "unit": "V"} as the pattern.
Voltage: {"value": 0.1, "unit": "V"}
